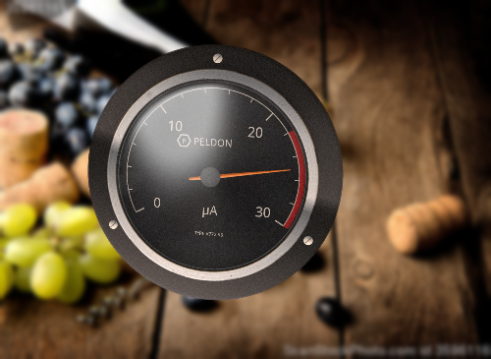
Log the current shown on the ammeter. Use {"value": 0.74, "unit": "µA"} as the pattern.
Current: {"value": 25, "unit": "µA"}
